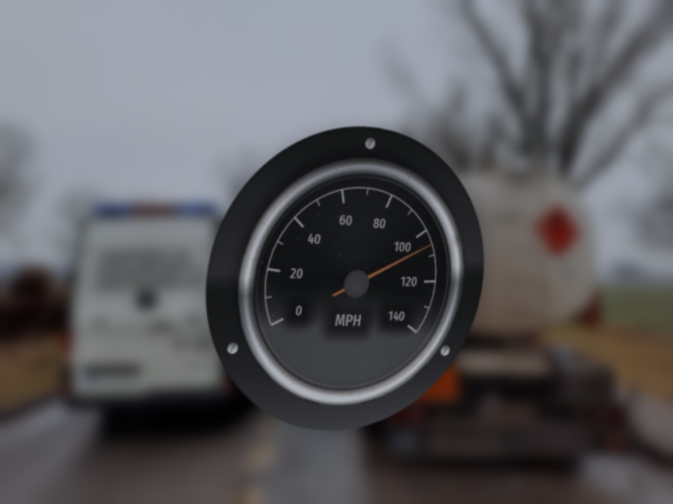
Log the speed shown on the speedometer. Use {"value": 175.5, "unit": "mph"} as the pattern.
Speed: {"value": 105, "unit": "mph"}
